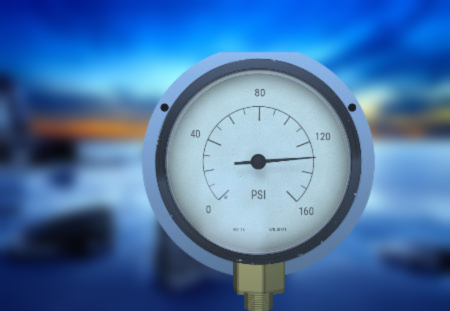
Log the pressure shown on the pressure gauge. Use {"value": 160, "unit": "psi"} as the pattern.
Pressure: {"value": 130, "unit": "psi"}
